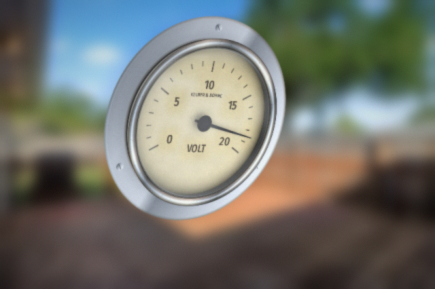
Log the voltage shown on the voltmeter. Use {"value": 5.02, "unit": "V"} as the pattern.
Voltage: {"value": 18.5, "unit": "V"}
